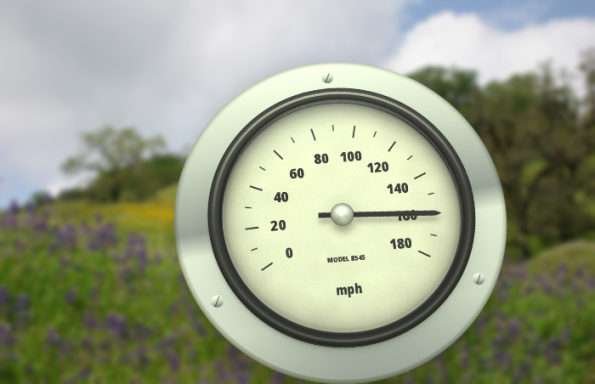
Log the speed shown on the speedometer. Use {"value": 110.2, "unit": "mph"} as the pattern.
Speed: {"value": 160, "unit": "mph"}
